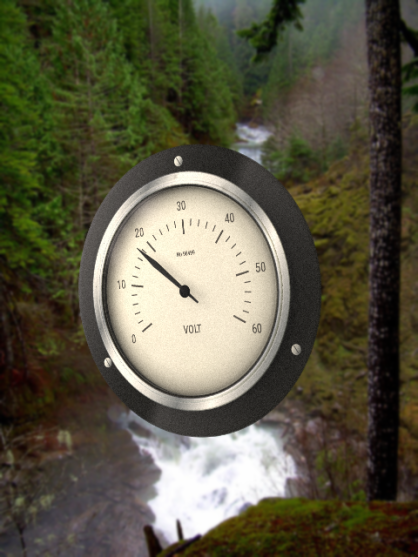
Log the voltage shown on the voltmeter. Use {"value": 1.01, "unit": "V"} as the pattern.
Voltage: {"value": 18, "unit": "V"}
